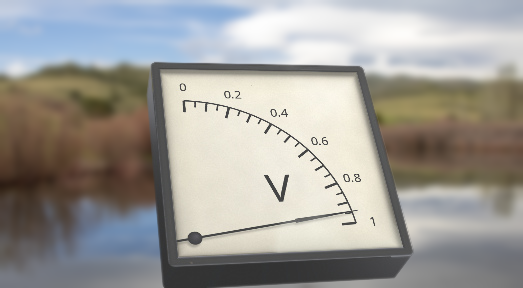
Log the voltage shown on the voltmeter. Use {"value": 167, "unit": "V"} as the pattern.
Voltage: {"value": 0.95, "unit": "V"}
